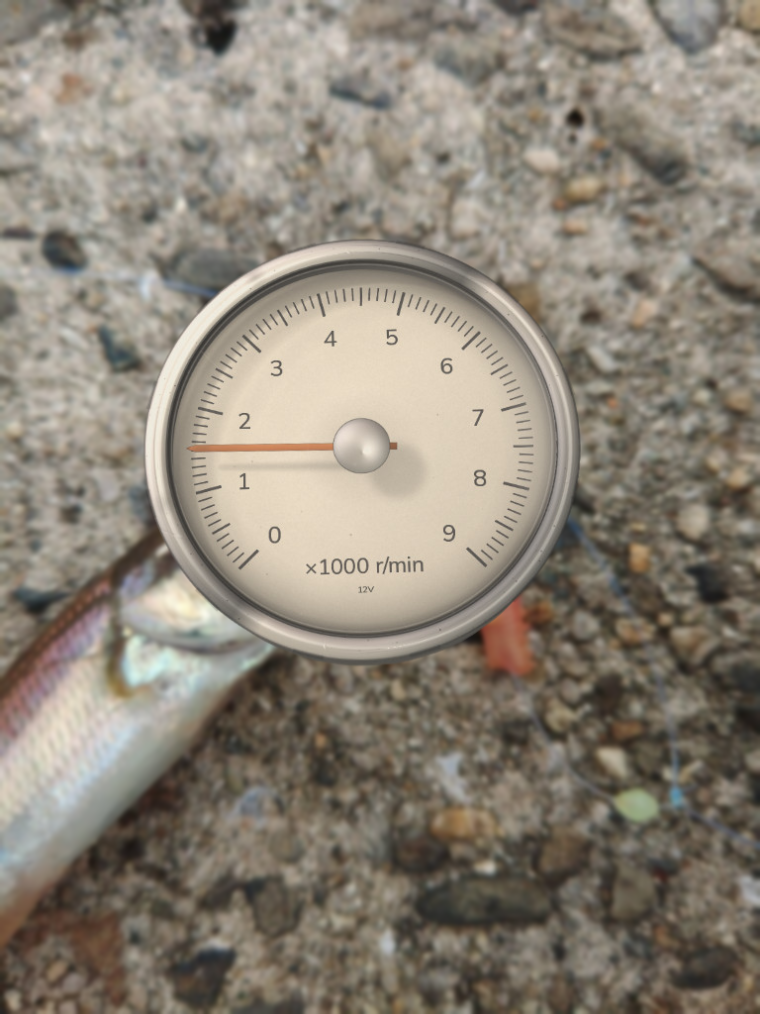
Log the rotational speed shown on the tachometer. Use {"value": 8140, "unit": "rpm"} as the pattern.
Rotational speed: {"value": 1500, "unit": "rpm"}
